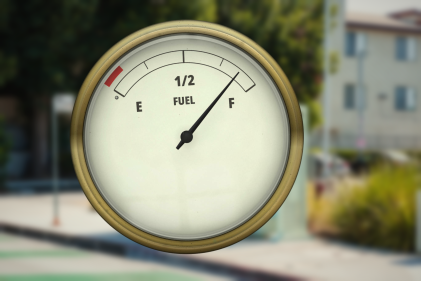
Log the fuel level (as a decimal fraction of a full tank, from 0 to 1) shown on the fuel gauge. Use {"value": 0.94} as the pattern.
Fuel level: {"value": 0.875}
